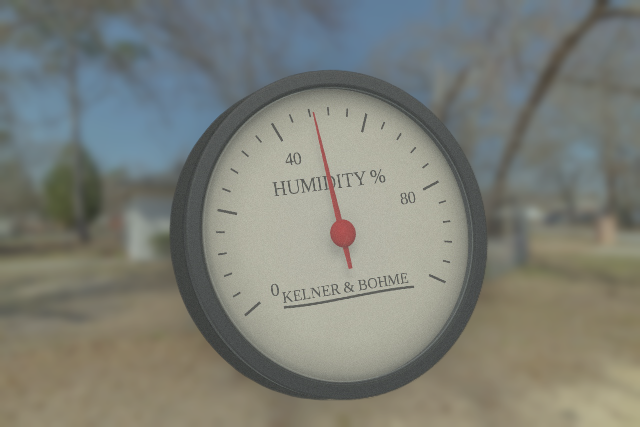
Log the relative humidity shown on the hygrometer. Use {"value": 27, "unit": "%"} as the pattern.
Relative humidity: {"value": 48, "unit": "%"}
